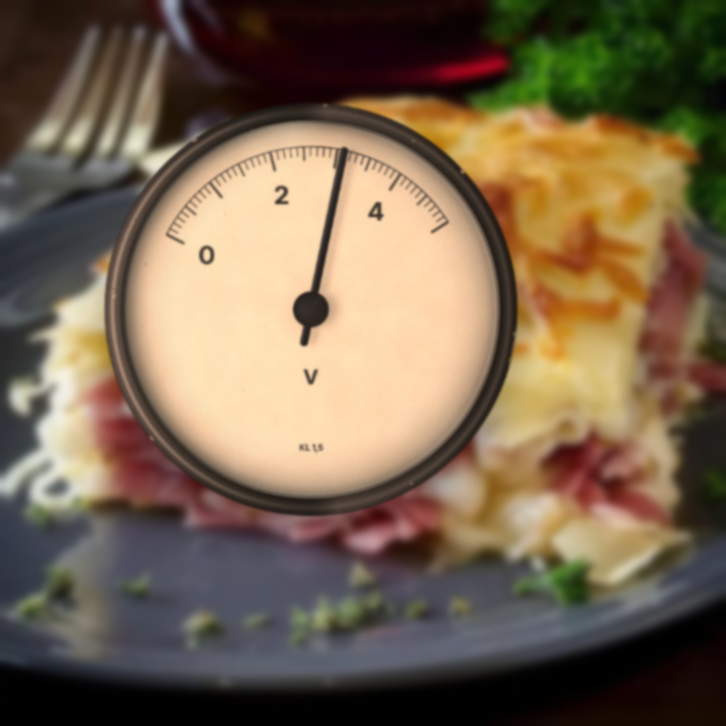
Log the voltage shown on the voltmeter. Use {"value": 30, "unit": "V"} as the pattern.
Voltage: {"value": 3.1, "unit": "V"}
